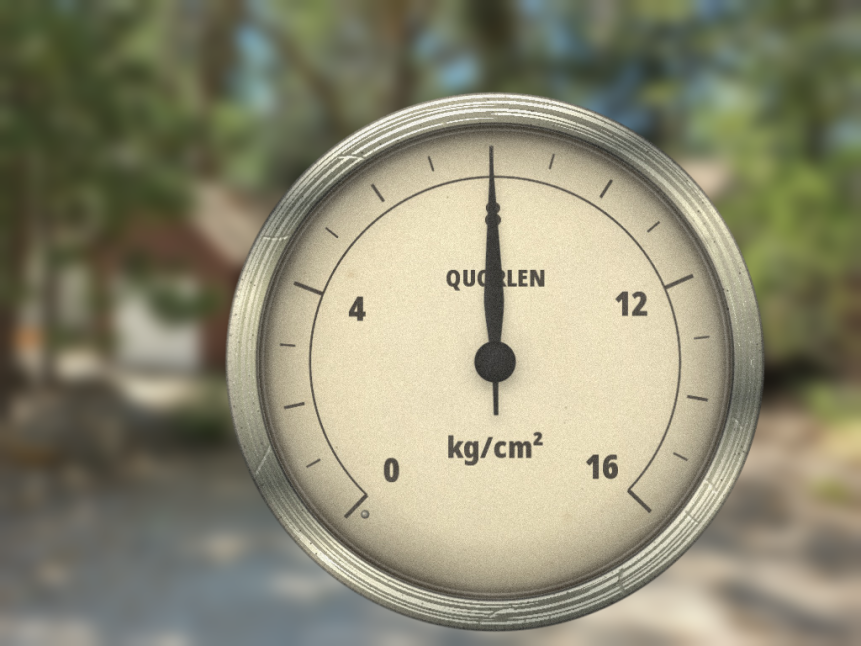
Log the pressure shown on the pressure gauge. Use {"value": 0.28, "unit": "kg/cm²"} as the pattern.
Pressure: {"value": 8, "unit": "kg/cm²"}
